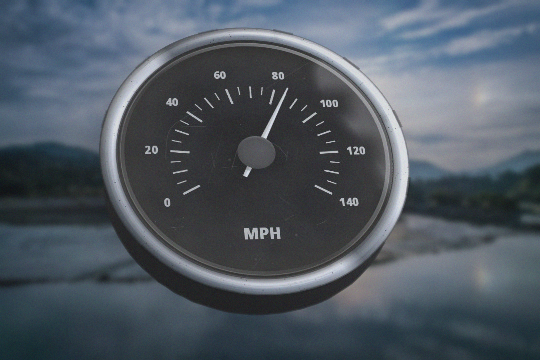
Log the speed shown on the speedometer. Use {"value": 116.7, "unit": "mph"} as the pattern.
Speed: {"value": 85, "unit": "mph"}
